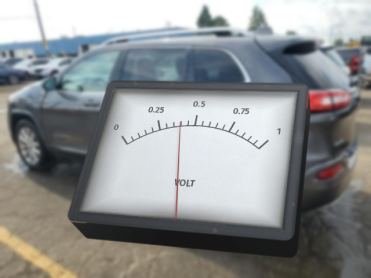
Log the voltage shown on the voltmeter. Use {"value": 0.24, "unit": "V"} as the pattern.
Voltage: {"value": 0.4, "unit": "V"}
